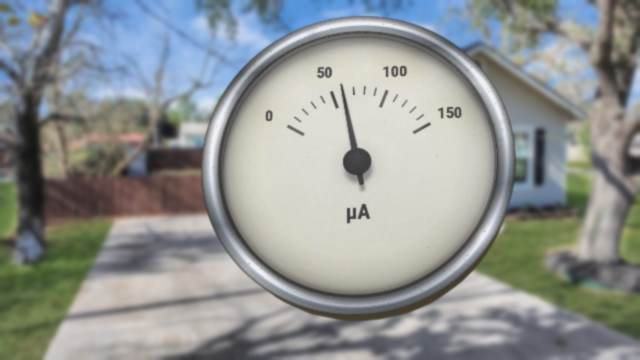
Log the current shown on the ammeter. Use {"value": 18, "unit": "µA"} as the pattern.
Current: {"value": 60, "unit": "µA"}
